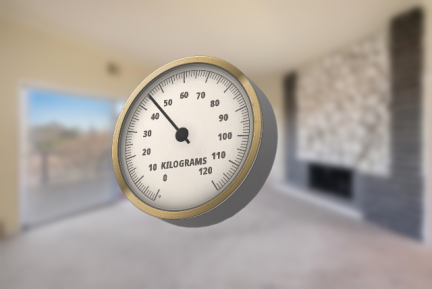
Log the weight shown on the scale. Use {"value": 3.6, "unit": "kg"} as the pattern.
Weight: {"value": 45, "unit": "kg"}
